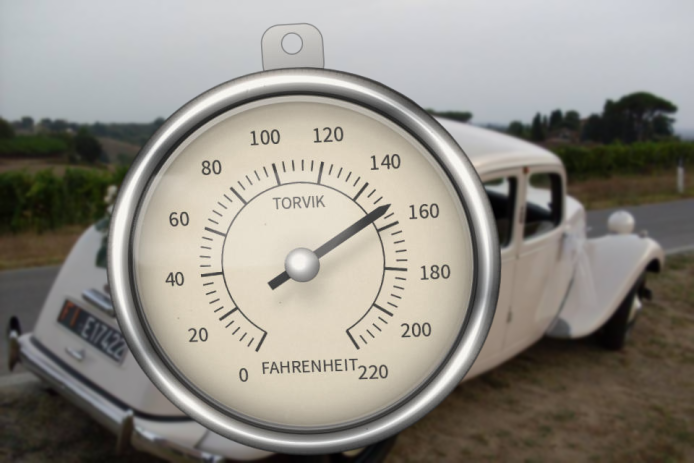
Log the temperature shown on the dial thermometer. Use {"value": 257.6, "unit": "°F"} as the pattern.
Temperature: {"value": 152, "unit": "°F"}
